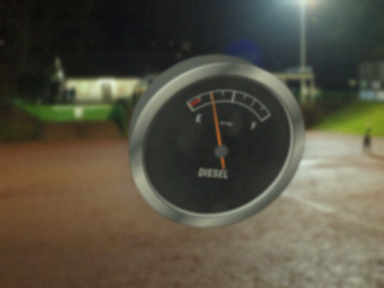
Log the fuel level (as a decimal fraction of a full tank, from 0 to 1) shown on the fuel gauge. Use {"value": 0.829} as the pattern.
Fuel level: {"value": 0.25}
